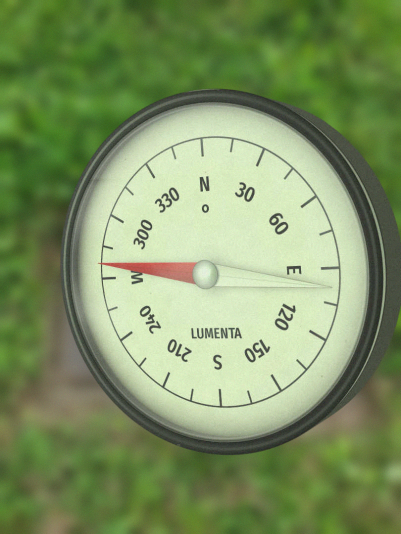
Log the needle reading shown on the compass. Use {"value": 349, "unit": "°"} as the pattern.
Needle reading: {"value": 277.5, "unit": "°"}
